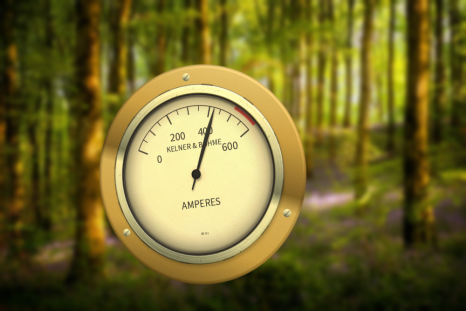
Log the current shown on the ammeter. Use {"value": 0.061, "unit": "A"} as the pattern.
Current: {"value": 425, "unit": "A"}
